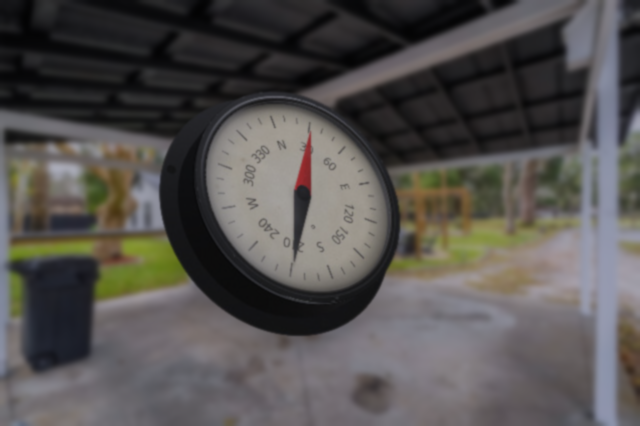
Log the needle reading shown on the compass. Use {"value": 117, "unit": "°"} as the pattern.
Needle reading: {"value": 30, "unit": "°"}
